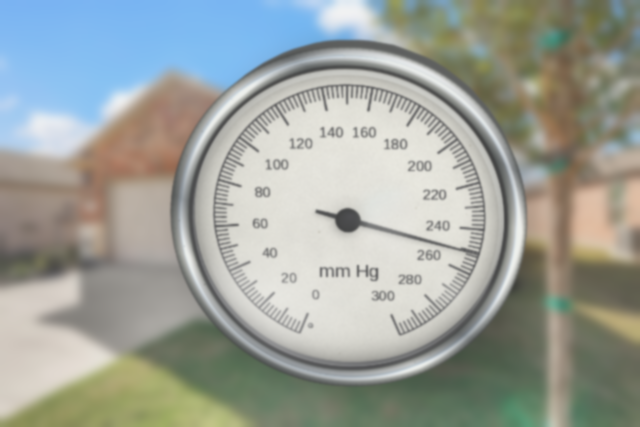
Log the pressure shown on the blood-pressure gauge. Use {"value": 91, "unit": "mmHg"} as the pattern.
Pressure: {"value": 250, "unit": "mmHg"}
